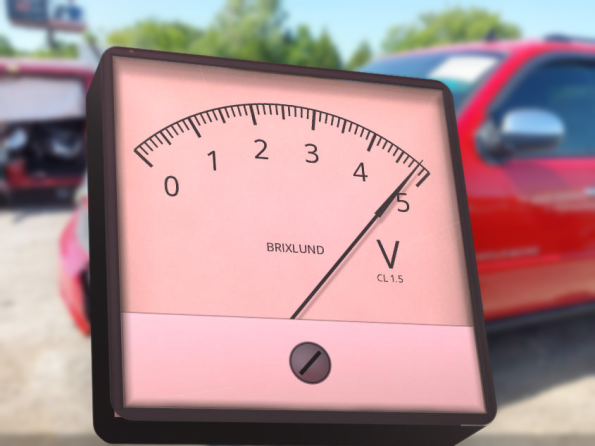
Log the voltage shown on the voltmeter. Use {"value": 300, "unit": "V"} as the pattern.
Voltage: {"value": 4.8, "unit": "V"}
